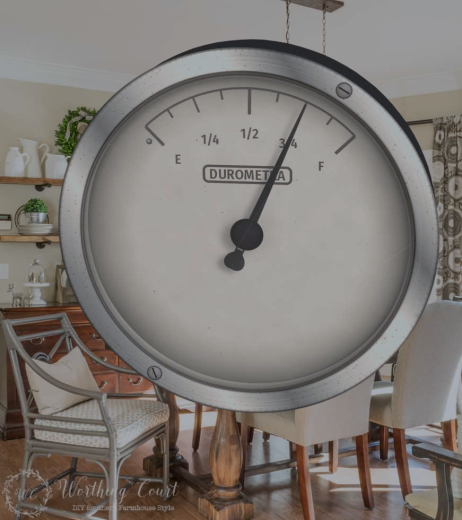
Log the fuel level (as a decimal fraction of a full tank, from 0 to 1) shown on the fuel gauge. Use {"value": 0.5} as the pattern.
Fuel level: {"value": 0.75}
